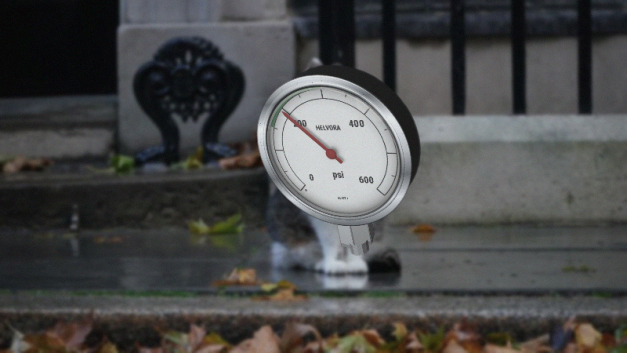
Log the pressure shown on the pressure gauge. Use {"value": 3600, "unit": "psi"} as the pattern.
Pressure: {"value": 200, "unit": "psi"}
